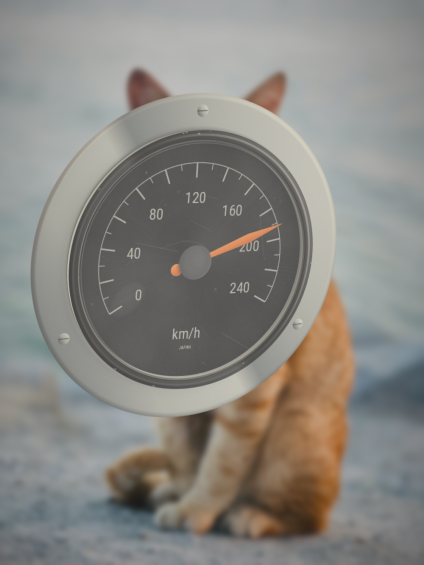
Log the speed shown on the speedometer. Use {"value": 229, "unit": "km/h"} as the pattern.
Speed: {"value": 190, "unit": "km/h"}
